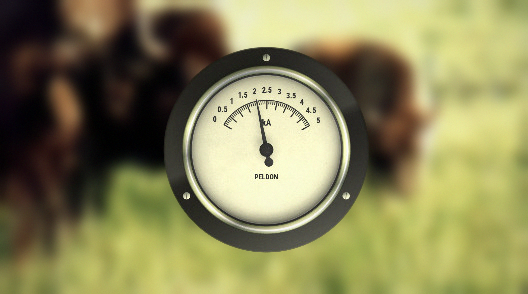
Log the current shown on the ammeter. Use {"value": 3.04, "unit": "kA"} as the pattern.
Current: {"value": 2, "unit": "kA"}
